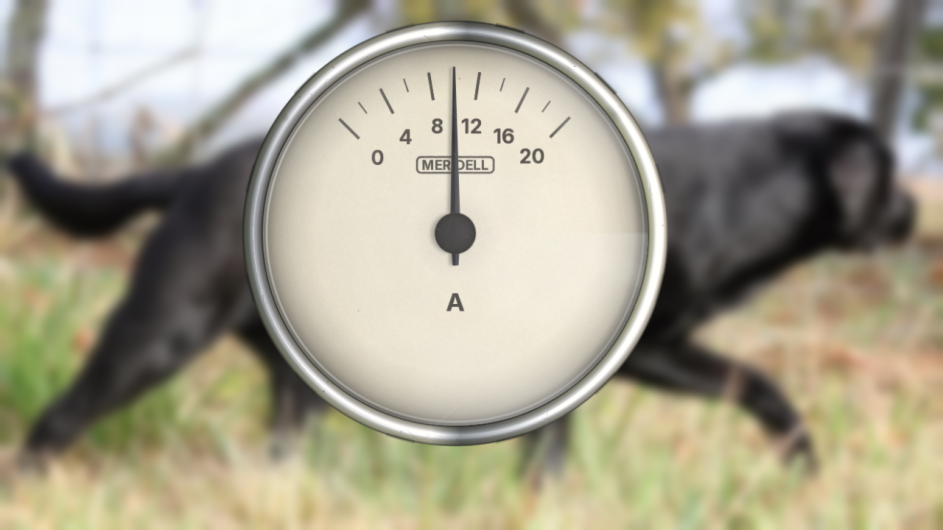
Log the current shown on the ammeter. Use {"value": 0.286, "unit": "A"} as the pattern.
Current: {"value": 10, "unit": "A"}
